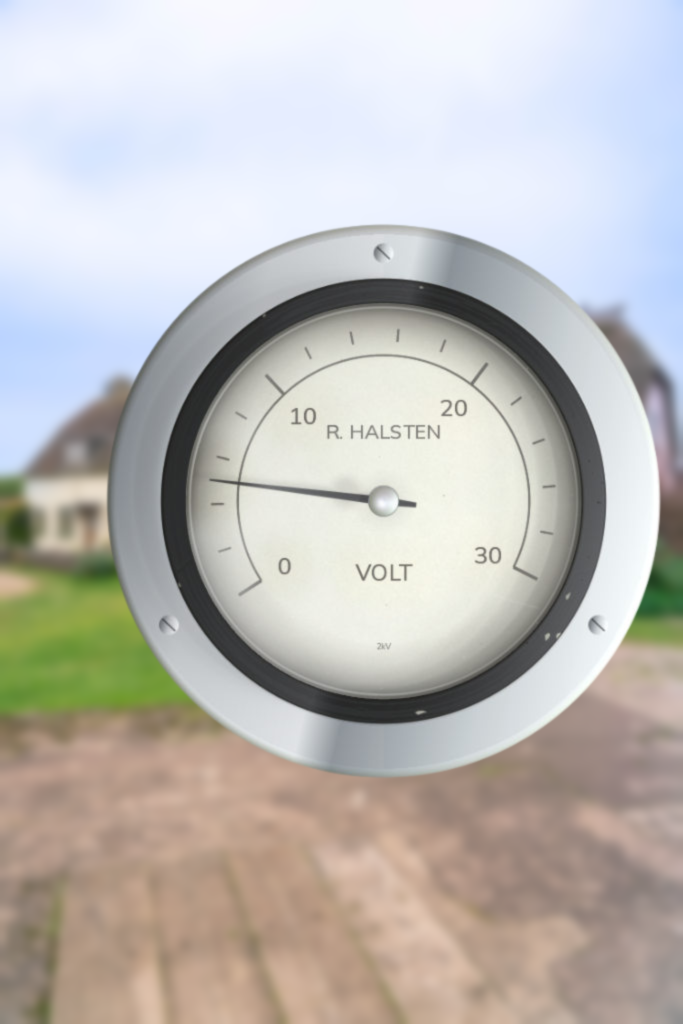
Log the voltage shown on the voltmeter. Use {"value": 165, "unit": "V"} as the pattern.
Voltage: {"value": 5, "unit": "V"}
